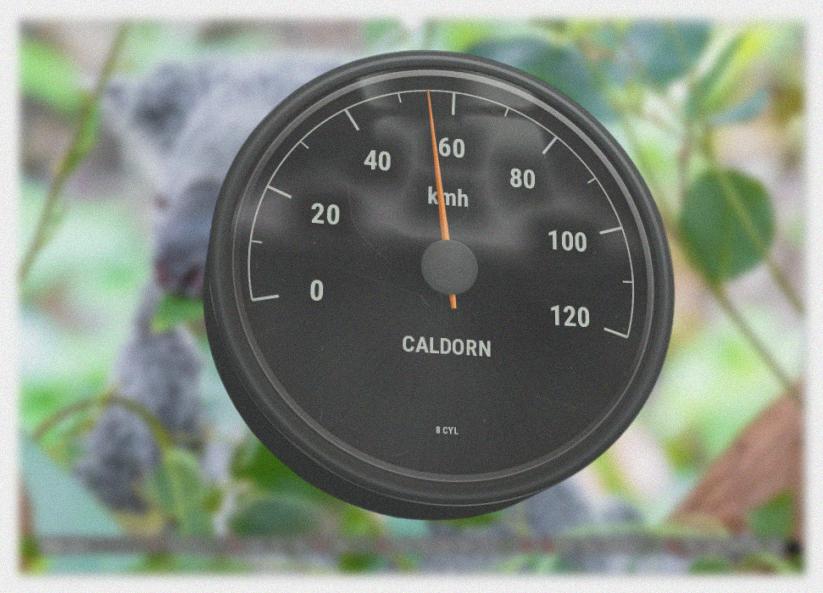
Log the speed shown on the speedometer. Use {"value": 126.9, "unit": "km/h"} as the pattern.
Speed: {"value": 55, "unit": "km/h"}
